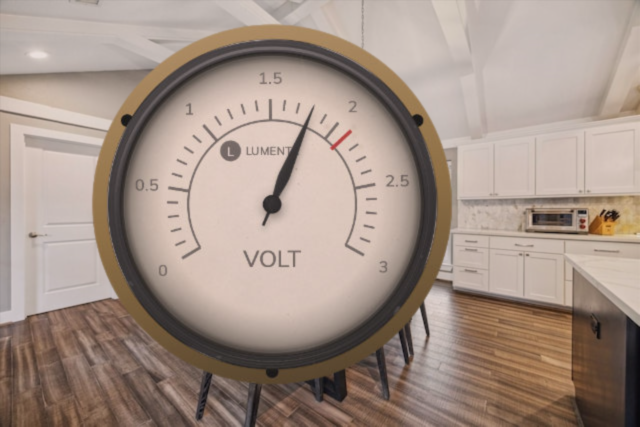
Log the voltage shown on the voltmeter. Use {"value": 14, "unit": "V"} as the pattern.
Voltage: {"value": 1.8, "unit": "V"}
